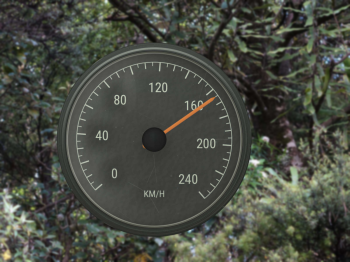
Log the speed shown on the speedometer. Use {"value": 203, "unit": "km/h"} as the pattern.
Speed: {"value": 165, "unit": "km/h"}
